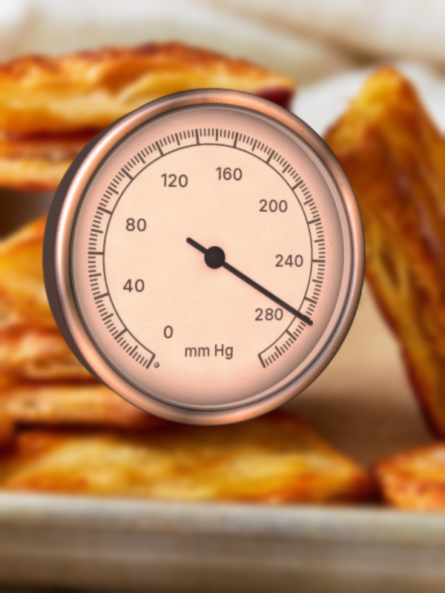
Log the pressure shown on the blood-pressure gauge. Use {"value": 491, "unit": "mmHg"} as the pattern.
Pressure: {"value": 270, "unit": "mmHg"}
